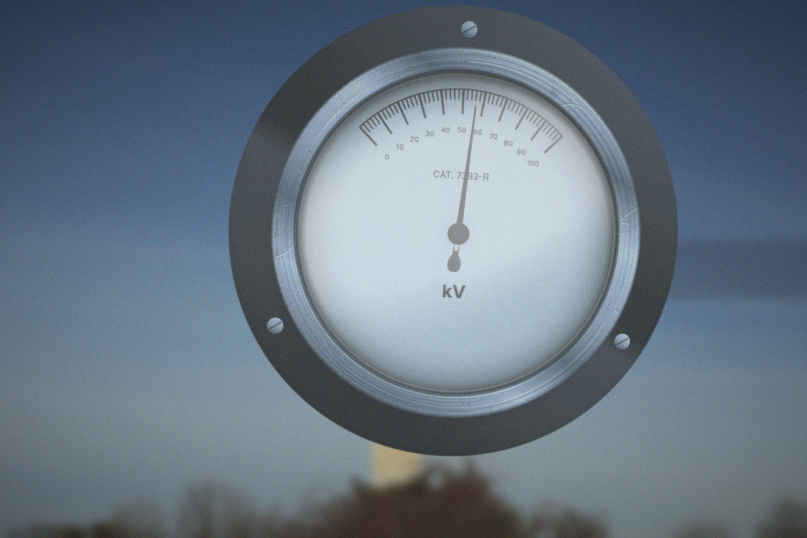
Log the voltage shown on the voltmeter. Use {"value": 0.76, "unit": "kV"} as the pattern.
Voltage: {"value": 56, "unit": "kV"}
